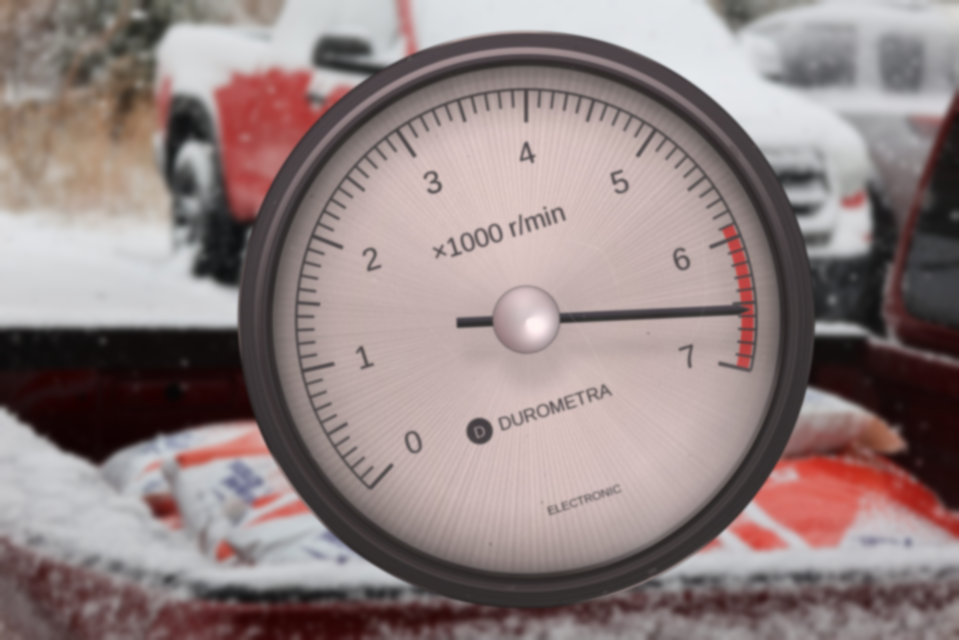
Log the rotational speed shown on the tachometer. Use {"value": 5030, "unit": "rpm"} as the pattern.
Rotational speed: {"value": 6550, "unit": "rpm"}
